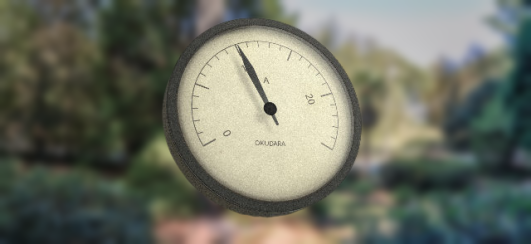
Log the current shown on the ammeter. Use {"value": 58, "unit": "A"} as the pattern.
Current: {"value": 10, "unit": "A"}
